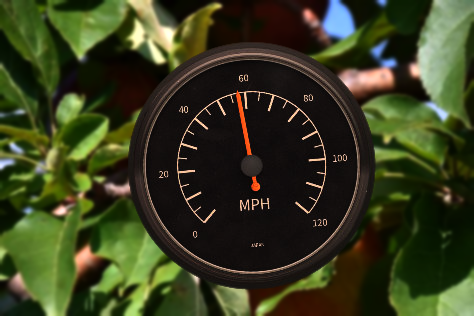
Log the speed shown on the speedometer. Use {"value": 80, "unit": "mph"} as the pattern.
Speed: {"value": 57.5, "unit": "mph"}
